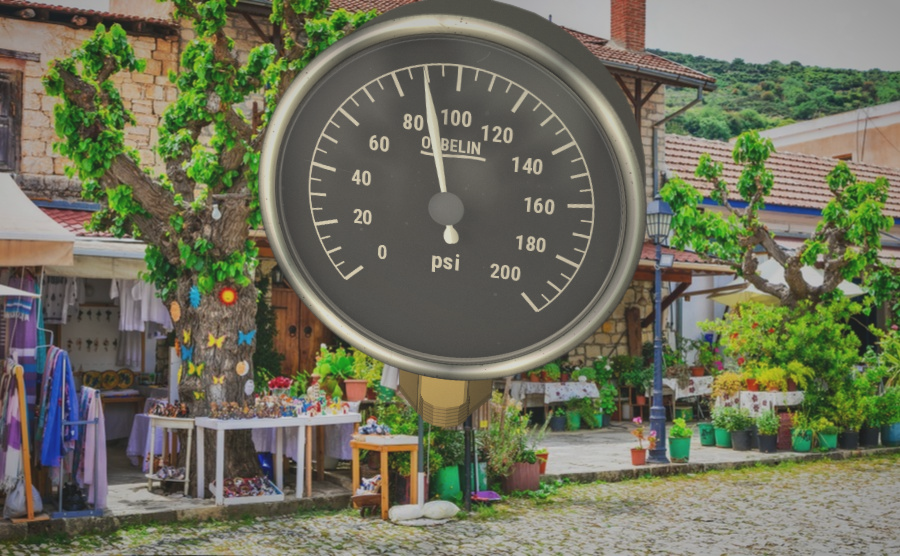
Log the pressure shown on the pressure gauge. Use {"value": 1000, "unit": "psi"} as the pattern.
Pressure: {"value": 90, "unit": "psi"}
